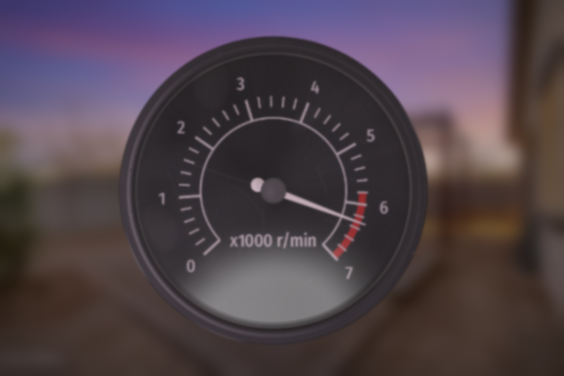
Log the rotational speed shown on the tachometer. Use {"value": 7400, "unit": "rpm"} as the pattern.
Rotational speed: {"value": 6300, "unit": "rpm"}
